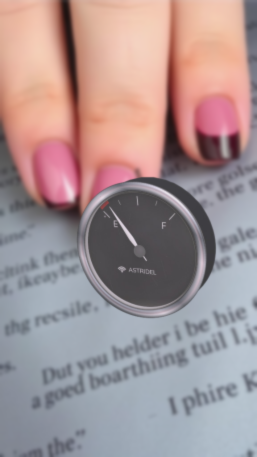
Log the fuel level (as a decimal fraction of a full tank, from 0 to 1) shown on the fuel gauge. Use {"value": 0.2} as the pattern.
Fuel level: {"value": 0.125}
